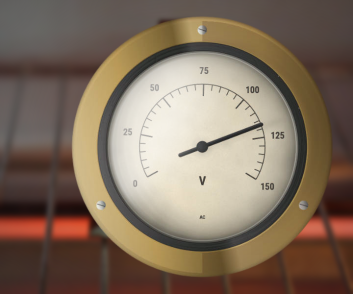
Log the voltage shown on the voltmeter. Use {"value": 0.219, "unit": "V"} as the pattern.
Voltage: {"value": 117.5, "unit": "V"}
